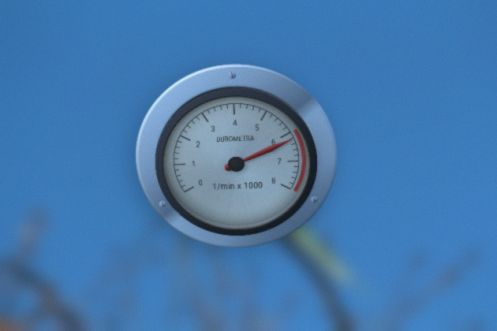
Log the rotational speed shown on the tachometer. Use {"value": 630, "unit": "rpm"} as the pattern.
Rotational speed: {"value": 6200, "unit": "rpm"}
